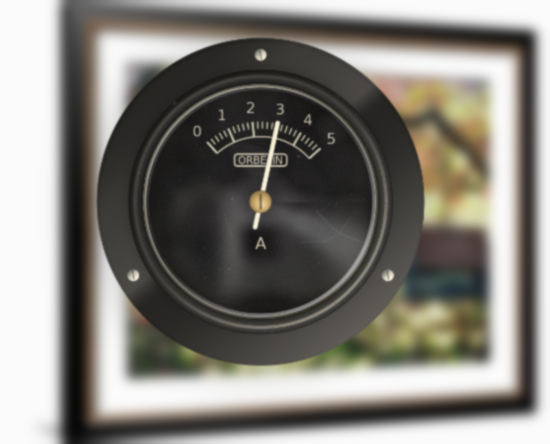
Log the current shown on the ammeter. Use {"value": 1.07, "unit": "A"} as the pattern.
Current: {"value": 3, "unit": "A"}
